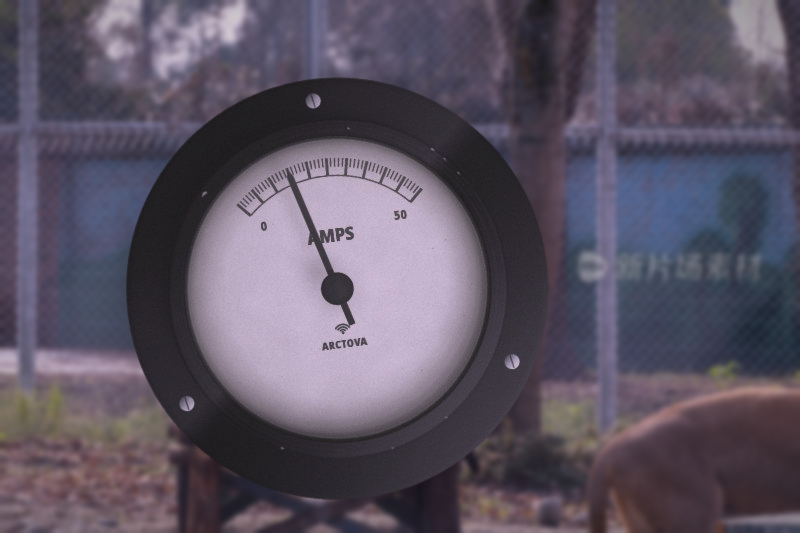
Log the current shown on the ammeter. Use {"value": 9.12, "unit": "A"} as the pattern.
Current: {"value": 15, "unit": "A"}
